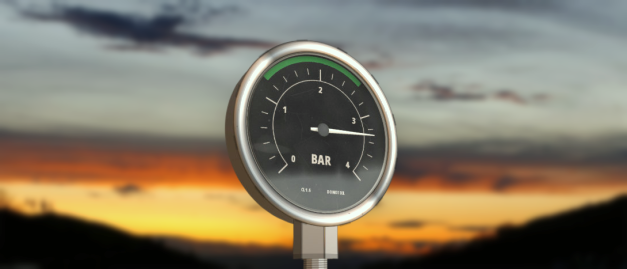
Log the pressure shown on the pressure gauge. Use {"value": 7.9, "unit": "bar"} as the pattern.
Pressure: {"value": 3.3, "unit": "bar"}
